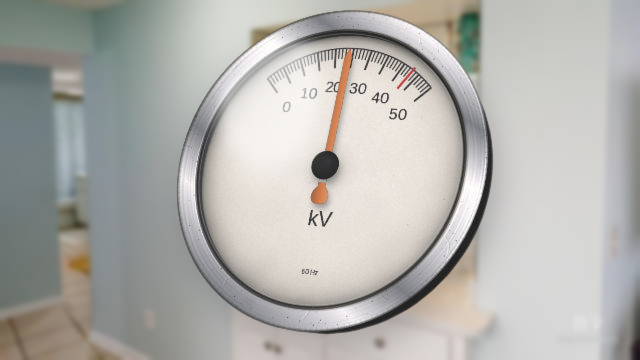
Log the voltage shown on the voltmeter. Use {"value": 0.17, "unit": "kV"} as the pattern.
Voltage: {"value": 25, "unit": "kV"}
